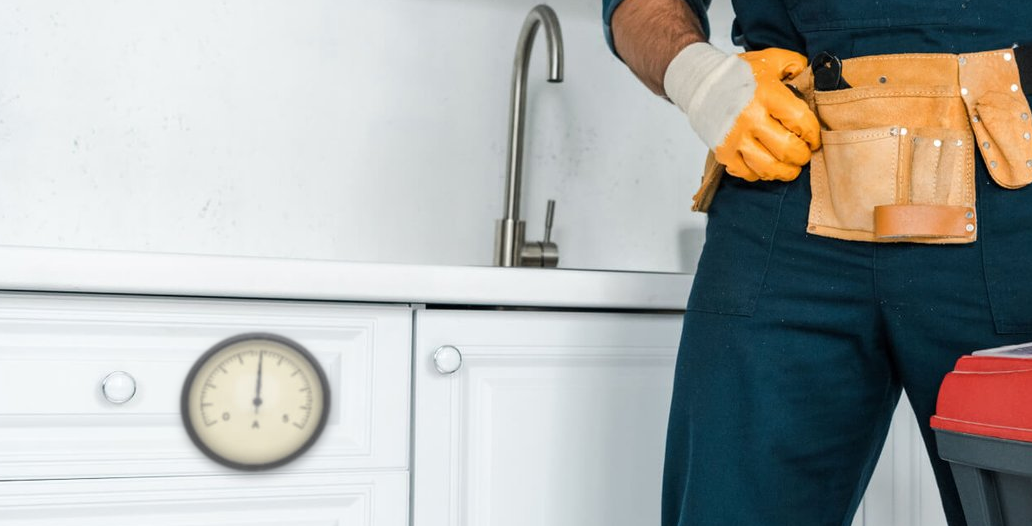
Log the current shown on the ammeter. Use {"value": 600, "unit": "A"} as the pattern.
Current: {"value": 2.5, "unit": "A"}
